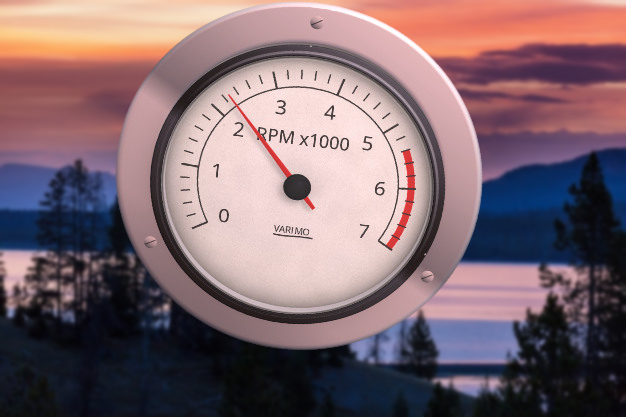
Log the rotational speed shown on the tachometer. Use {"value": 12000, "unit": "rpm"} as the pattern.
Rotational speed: {"value": 2300, "unit": "rpm"}
